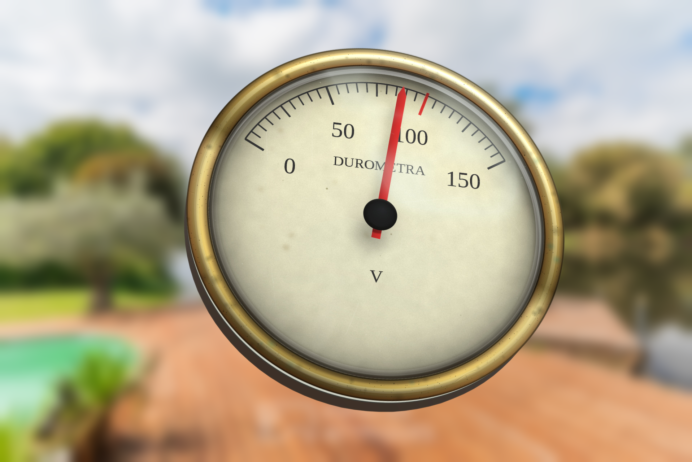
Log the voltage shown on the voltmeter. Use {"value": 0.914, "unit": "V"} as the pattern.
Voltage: {"value": 87.5, "unit": "V"}
